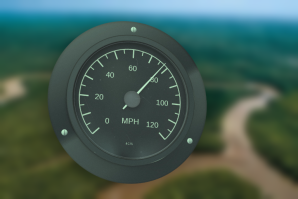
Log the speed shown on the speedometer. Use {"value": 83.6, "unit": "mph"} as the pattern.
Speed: {"value": 77.5, "unit": "mph"}
